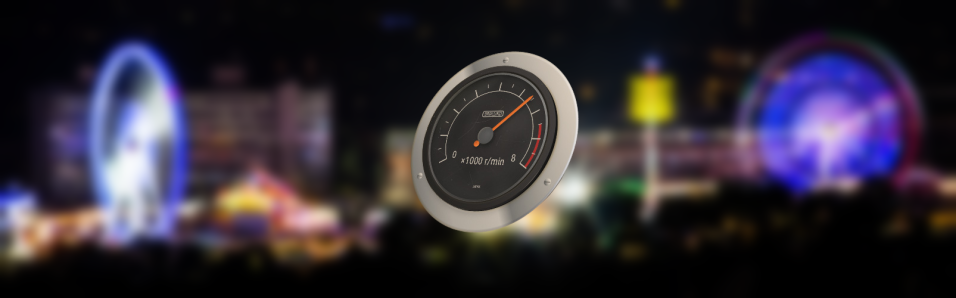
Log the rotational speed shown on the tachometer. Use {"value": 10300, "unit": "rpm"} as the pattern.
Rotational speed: {"value": 5500, "unit": "rpm"}
